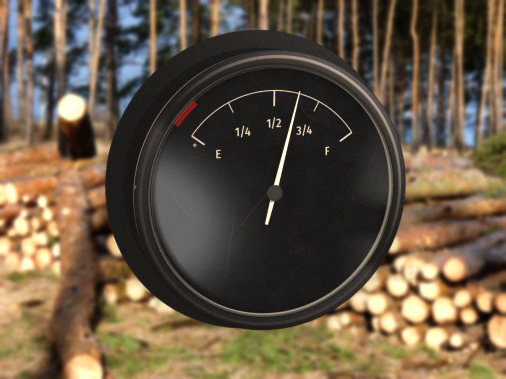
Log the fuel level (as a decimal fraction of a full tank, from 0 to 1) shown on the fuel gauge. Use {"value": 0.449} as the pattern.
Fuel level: {"value": 0.625}
